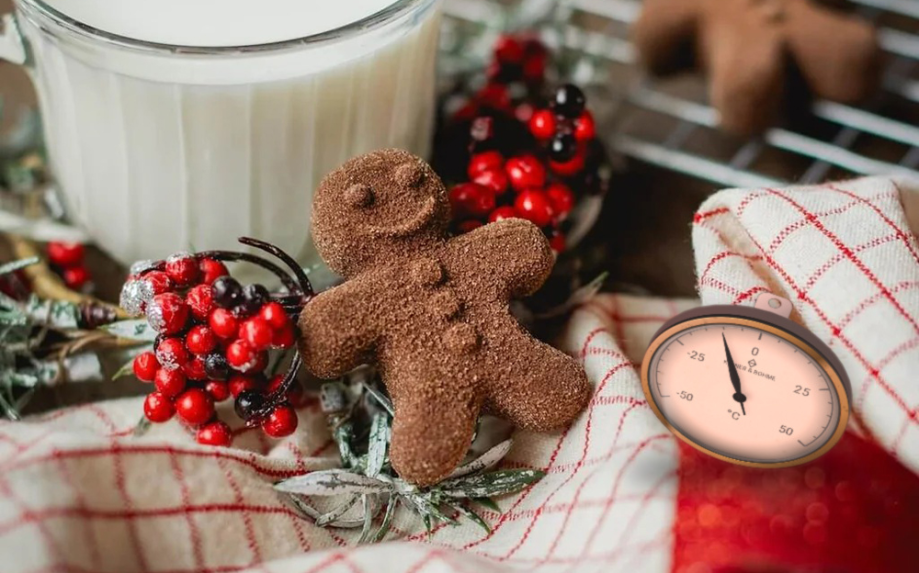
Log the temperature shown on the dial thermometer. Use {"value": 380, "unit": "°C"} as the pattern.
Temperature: {"value": -10, "unit": "°C"}
